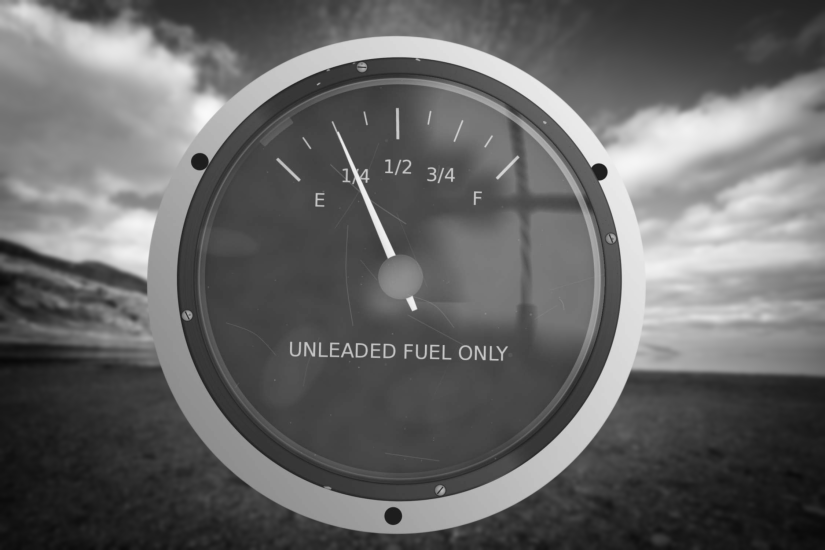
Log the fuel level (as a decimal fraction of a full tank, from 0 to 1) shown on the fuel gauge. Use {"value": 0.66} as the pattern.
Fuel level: {"value": 0.25}
